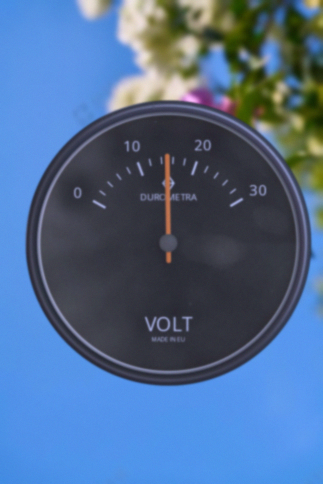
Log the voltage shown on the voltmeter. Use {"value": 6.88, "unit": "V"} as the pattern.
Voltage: {"value": 15, "unit": "V"}
